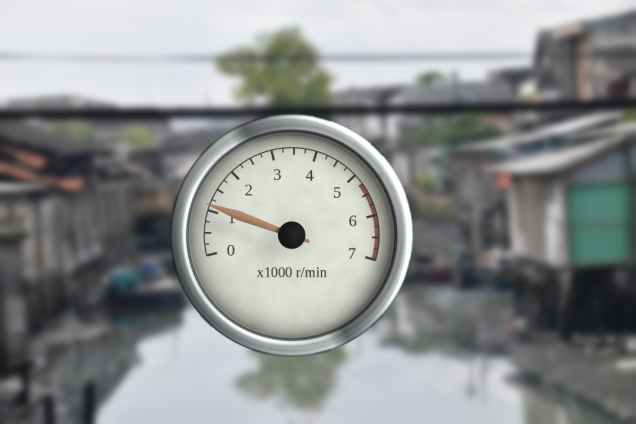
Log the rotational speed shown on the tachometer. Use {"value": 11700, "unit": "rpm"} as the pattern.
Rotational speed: {"value": 1125, "unit": "rpm"}
